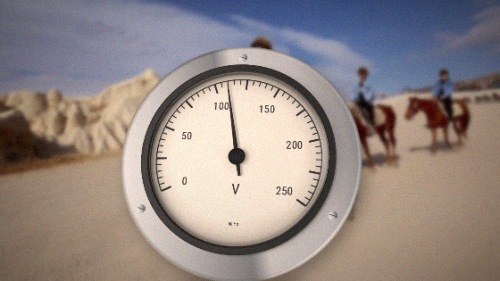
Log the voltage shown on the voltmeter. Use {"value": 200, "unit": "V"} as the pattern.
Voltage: {"value": 110, "unit": "V"}
